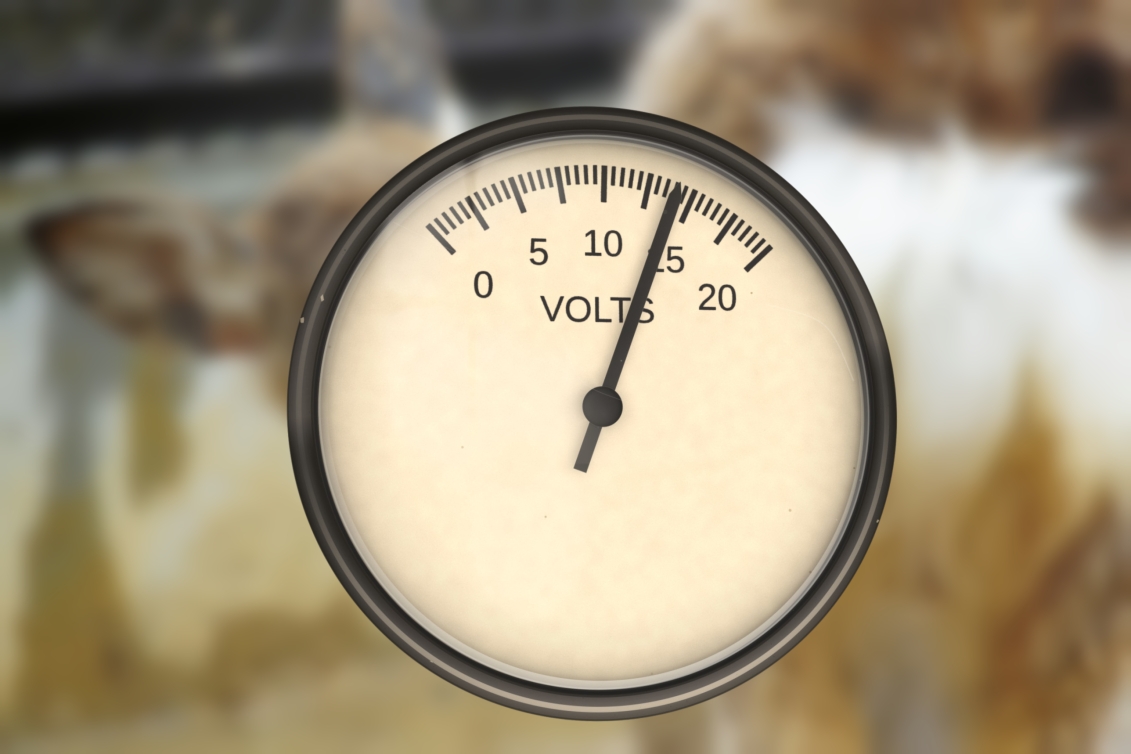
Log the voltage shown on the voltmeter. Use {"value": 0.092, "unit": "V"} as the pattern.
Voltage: {"value": 14, "unit": "V"}
